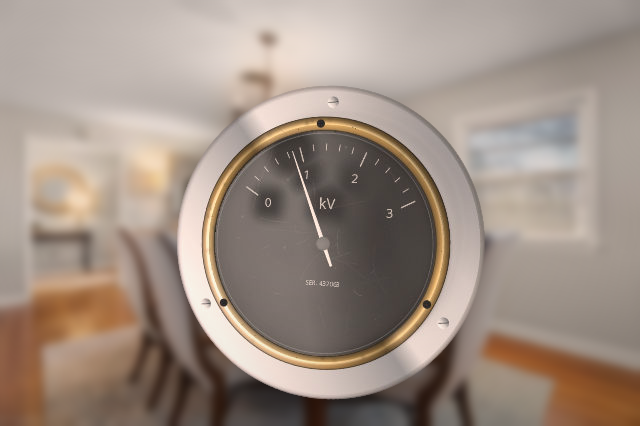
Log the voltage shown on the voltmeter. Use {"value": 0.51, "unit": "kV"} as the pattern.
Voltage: {"value": 0.9, "unit": "kV"}
